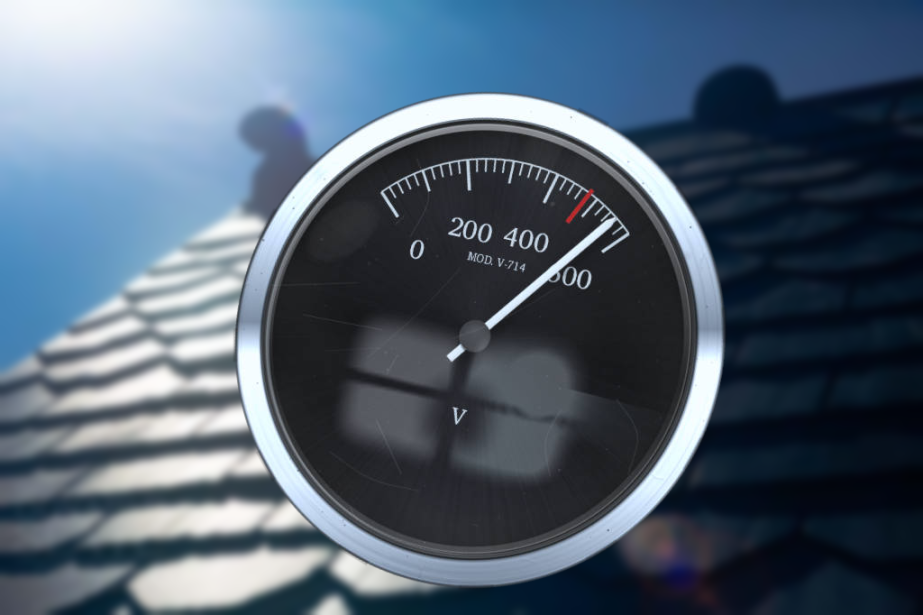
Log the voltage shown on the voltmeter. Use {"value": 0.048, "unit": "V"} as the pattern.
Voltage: {"value": 560, "unit": "V"}
